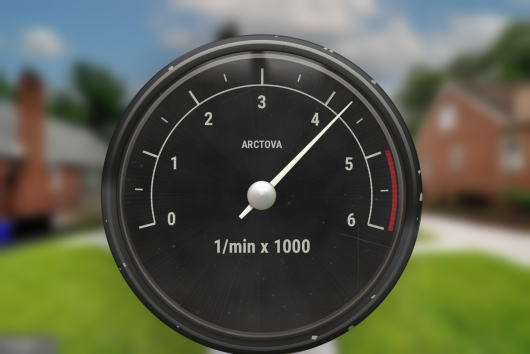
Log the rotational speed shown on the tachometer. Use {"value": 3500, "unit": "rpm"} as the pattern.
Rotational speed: {"value": 4250, "unit": "rpm"}
